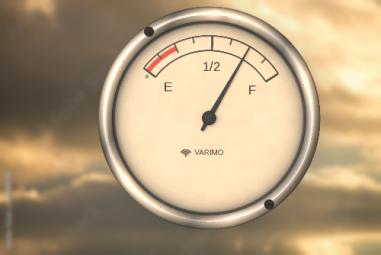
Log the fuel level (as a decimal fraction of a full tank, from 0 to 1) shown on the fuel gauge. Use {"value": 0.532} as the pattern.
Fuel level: {"value": 0.75}
